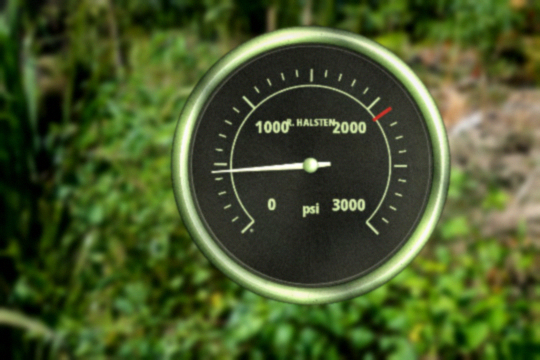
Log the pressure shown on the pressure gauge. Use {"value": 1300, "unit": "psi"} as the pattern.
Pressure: {"value": 450, "unit": "psi"}
